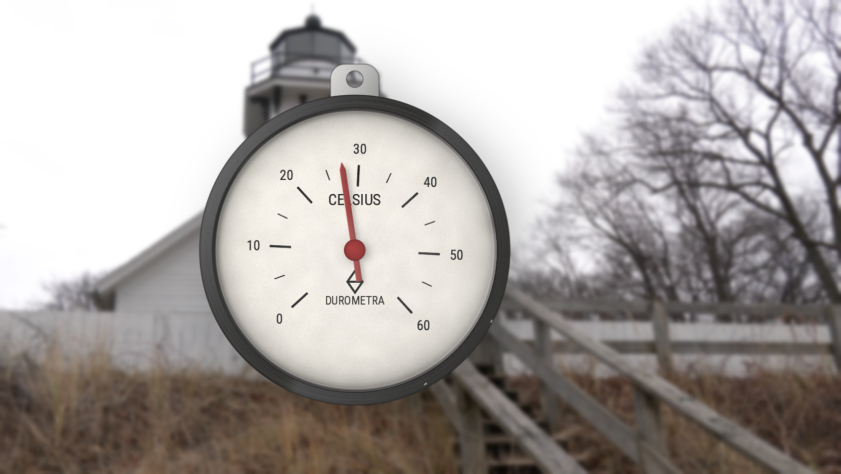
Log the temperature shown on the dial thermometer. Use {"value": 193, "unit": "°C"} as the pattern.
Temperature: {"value": 27.5, "unit": "°C"}
